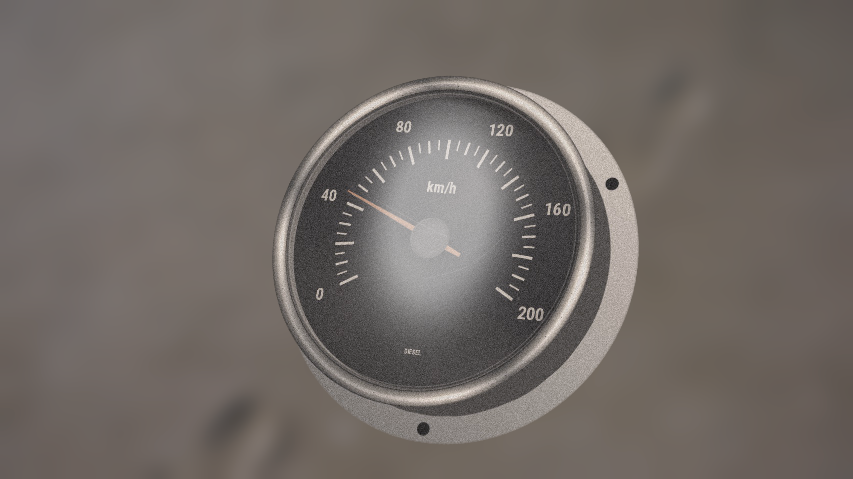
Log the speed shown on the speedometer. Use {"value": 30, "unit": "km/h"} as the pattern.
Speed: {"value": 45, "unit": "km/h"}
